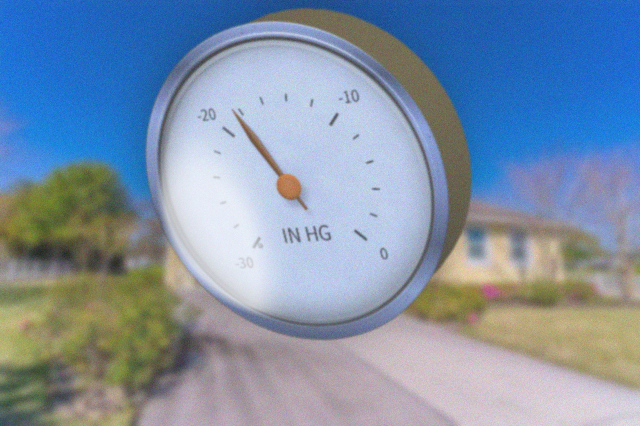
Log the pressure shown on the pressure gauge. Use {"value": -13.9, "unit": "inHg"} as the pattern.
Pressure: {"value": -18, "unit": "inHg"}
